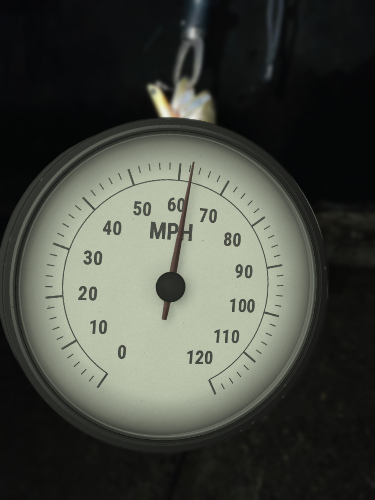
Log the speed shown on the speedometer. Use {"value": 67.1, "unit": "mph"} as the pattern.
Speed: {"value": 62, "unit": "mph"}
